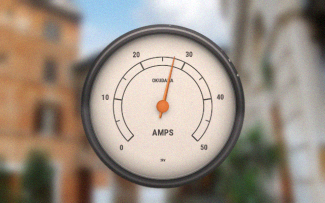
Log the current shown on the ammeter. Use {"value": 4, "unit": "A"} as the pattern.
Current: {"value": 27.5, "unit": "A"}
